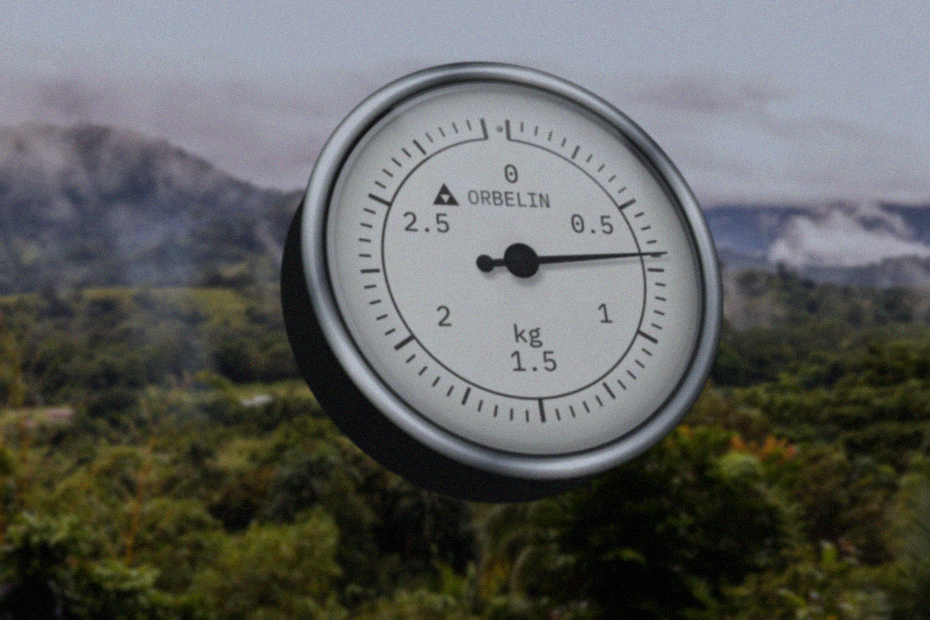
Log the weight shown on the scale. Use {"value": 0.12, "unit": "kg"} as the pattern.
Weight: {"value": 0.7, "unit": "kg"}
